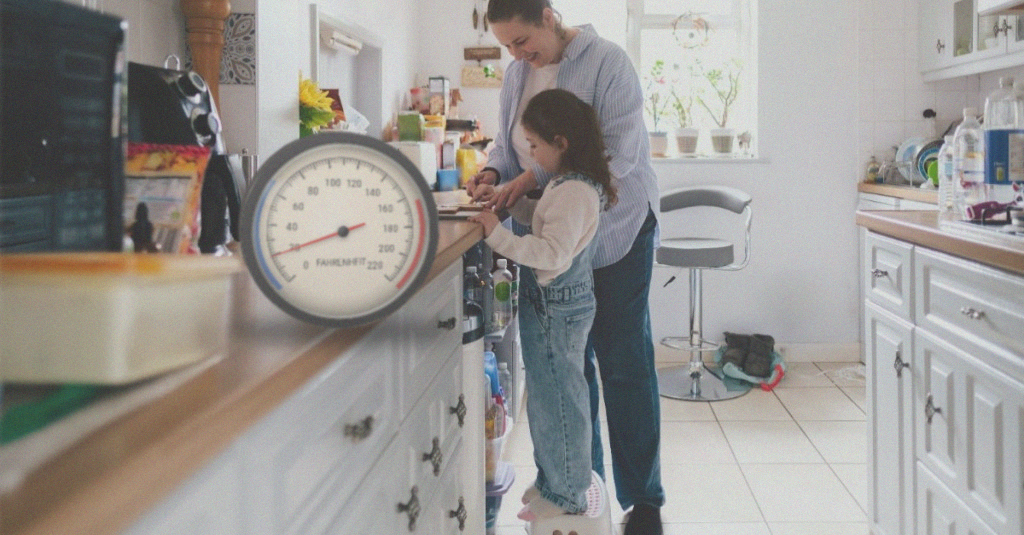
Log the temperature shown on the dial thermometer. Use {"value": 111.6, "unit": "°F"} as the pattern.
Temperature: {"value": 20, "unit": "°F"}
